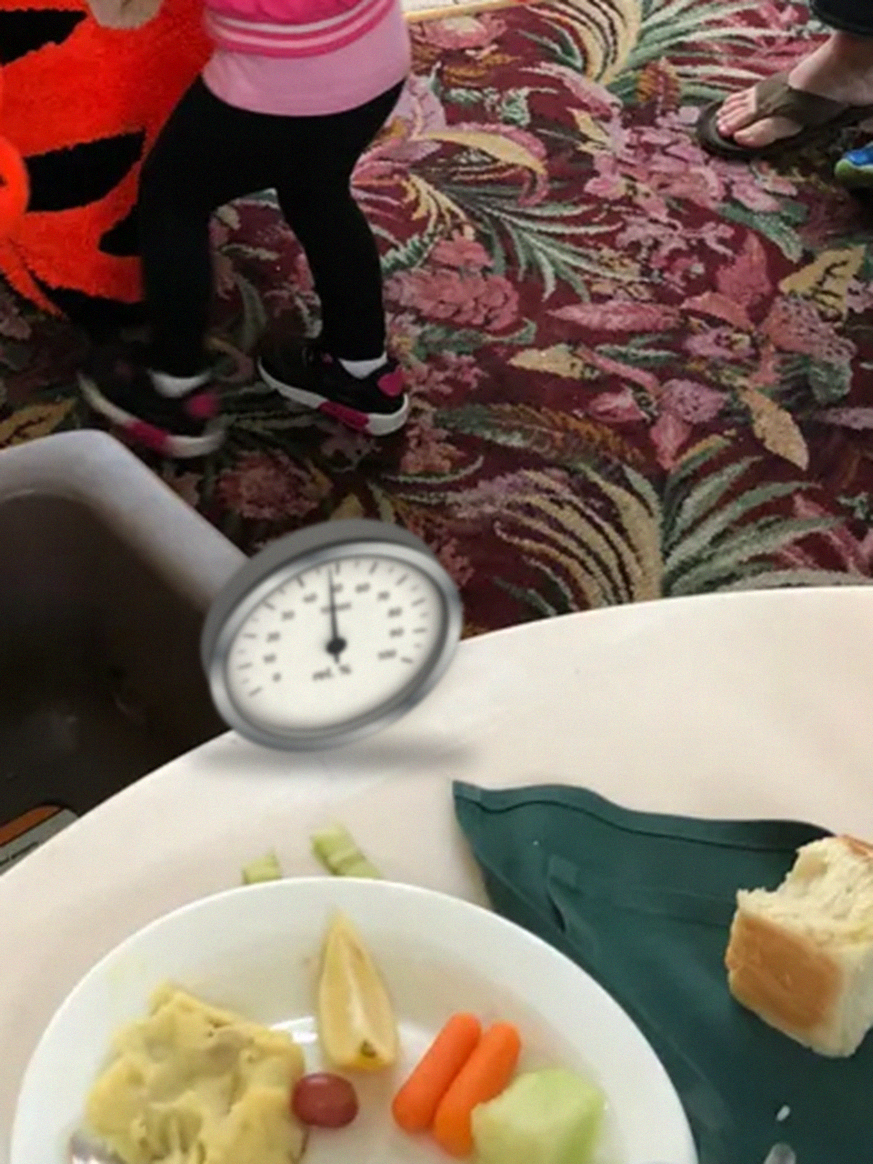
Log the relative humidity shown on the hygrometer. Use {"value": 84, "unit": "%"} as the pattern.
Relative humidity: {"value": 47.5, "unit": "%"}
